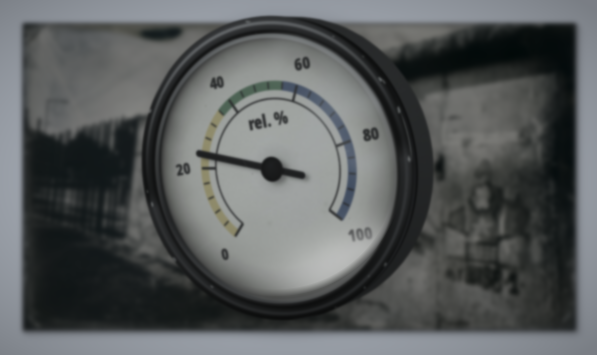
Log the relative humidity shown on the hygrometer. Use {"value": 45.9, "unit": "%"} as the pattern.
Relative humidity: {"value": 24, "unit": "%"}
